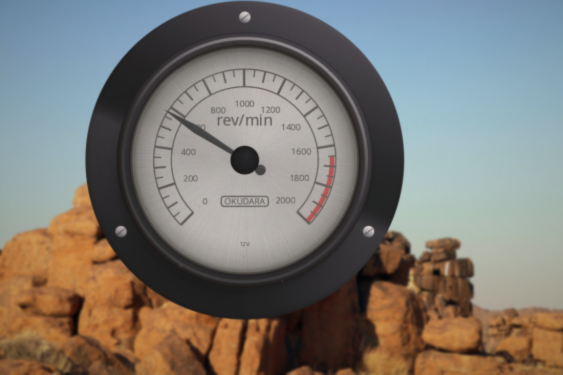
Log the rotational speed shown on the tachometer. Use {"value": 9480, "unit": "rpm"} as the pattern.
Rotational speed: {"value": 575, "unit": "rpm"}
